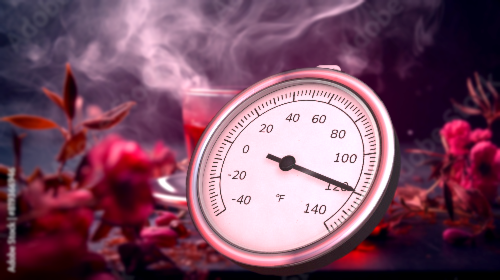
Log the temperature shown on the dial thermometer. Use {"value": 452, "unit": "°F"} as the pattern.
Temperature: {"value": 120, "unit": "°F"}
